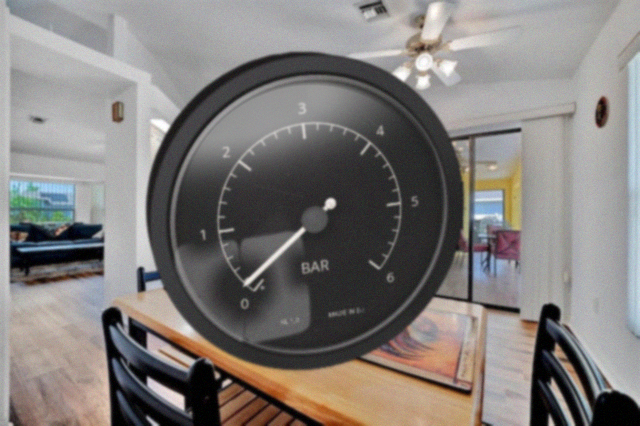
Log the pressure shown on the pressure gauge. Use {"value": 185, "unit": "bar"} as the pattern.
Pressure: {"value": 0.2, "unit": "bar"}
